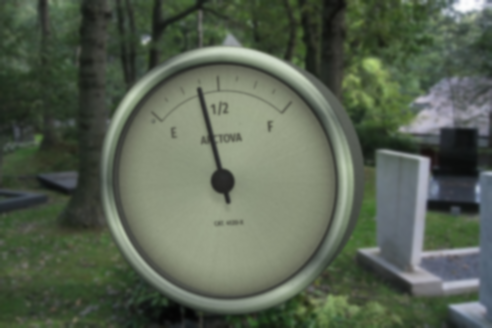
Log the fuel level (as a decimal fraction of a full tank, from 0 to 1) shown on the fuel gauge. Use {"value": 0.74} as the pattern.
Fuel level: {"value": 0.375}
